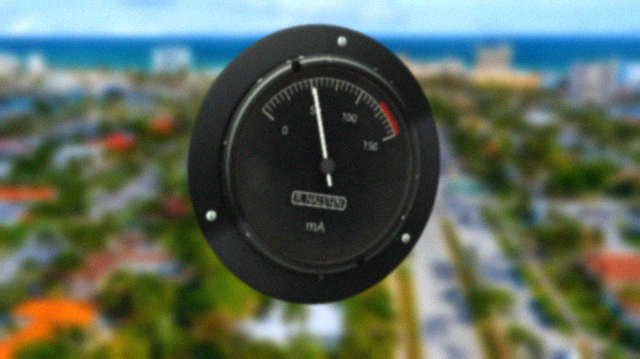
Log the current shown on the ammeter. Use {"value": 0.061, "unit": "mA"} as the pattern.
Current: {"value": 50, "unit": "mA"}
